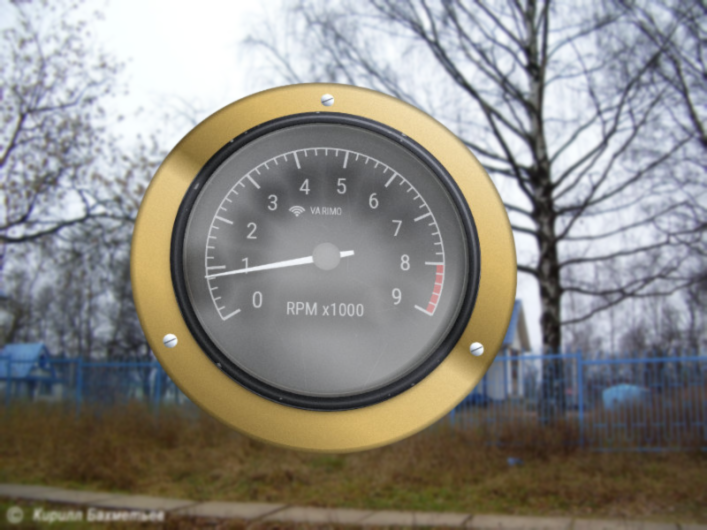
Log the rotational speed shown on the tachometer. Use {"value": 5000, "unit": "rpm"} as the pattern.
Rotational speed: {"value": 800, "unit": "rpm"}
